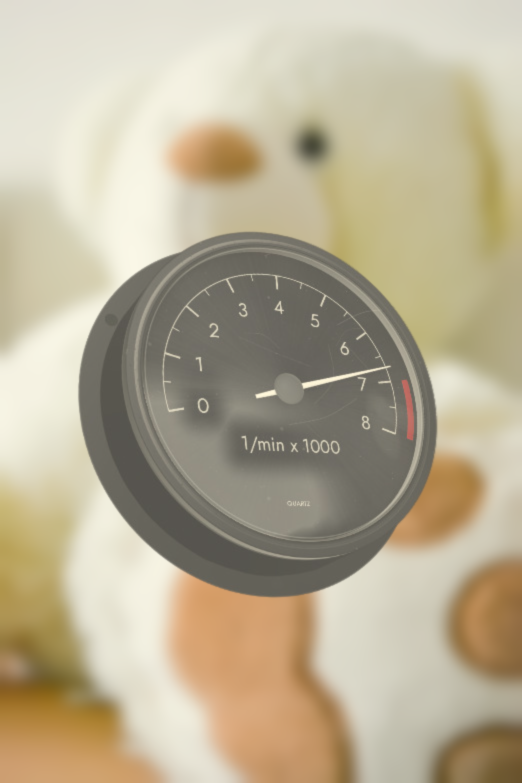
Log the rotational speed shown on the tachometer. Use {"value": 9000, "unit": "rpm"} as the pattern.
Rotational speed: {"value": 6750, "unit": "rpm"}
